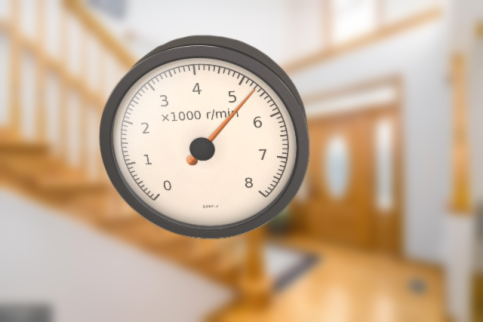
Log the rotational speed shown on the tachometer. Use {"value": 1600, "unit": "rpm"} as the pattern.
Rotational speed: {"value": 5300, "unit": "rpm"}
